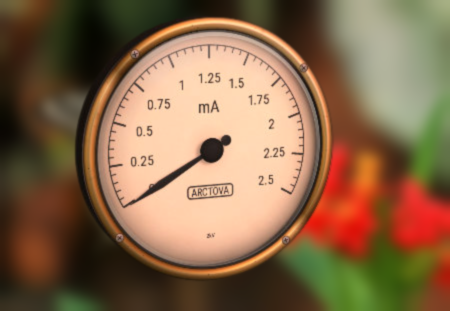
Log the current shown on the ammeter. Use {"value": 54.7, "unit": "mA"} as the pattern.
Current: {"value": 0, "unit": "mA"}
